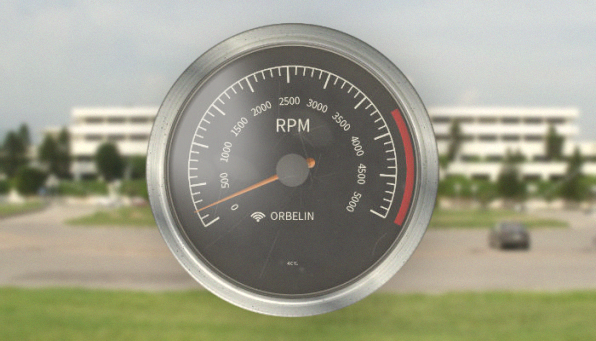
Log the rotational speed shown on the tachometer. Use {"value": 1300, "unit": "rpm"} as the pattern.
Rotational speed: {"value": 200, "unit": "rpm"}
